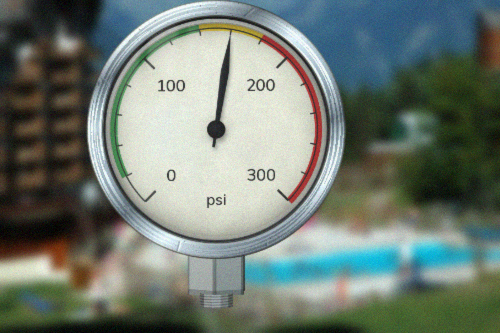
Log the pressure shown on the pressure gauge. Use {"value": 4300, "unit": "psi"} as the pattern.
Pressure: {"value": 160, "unit": "psi"}
